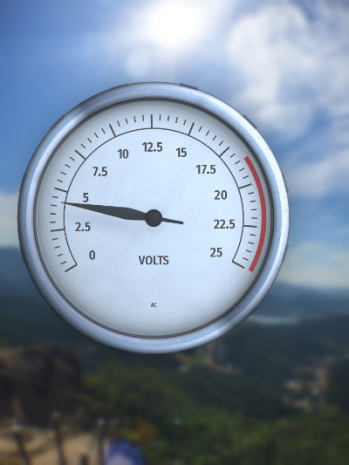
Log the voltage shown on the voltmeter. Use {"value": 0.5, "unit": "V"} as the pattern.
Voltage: {"value": 4.25, "unit": "V"}
